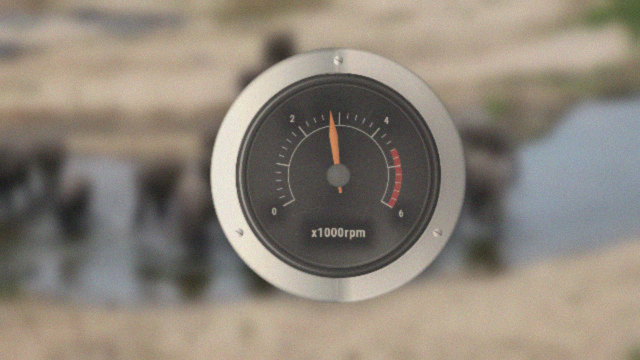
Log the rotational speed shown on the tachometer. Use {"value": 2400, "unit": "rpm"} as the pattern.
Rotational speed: {"value": 2800, "unit": "rpm"}
